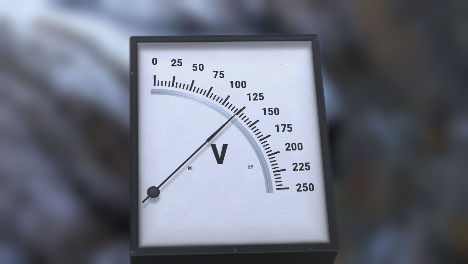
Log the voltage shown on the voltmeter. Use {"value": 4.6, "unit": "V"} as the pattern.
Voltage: {"value": 125, "unit": "V"}
